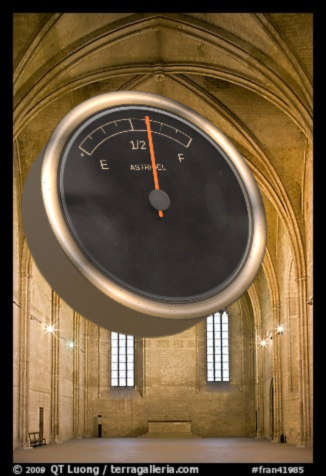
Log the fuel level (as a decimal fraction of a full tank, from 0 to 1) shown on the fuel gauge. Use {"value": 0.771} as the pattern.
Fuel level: {"value": 0.625}
